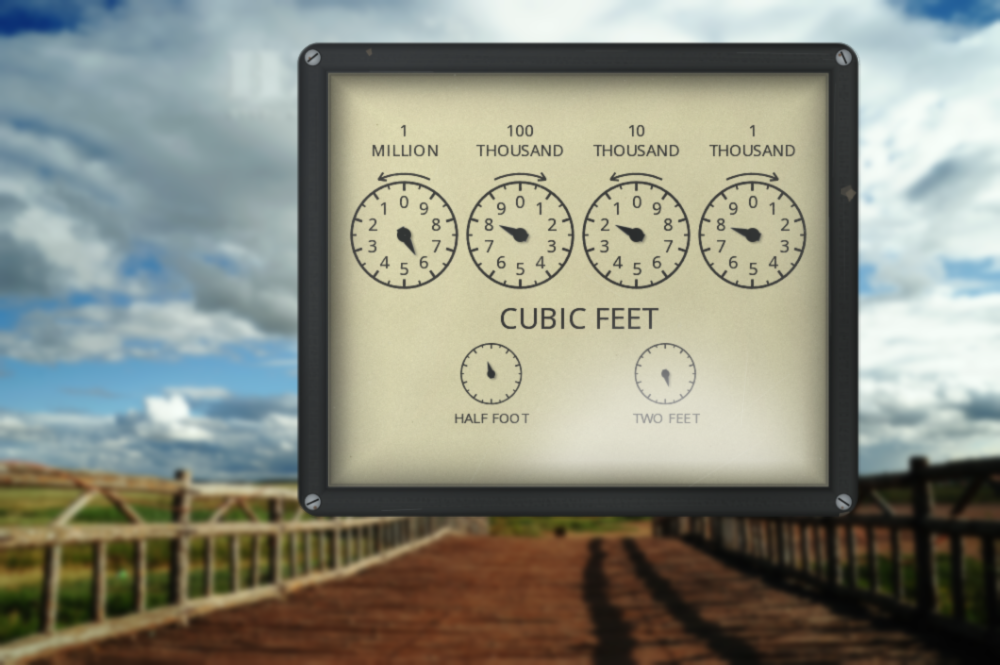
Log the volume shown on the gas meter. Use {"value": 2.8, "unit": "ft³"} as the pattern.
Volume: {"value": 581800, "unit": "ft³"}
